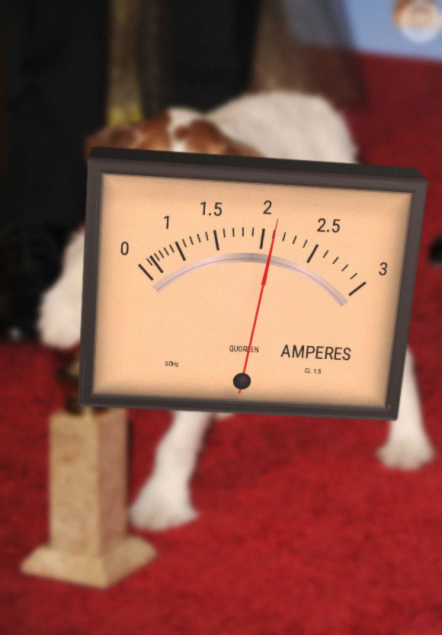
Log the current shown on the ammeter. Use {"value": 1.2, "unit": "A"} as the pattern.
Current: {"value": 2.1, "unit": "A"}
